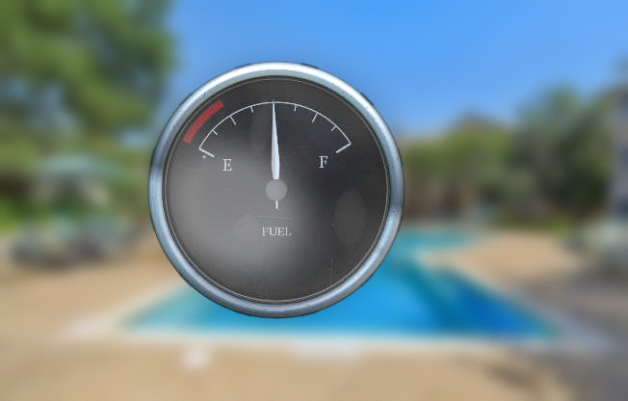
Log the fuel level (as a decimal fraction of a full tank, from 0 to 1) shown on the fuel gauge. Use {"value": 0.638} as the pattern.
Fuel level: {"value": 0.5}
